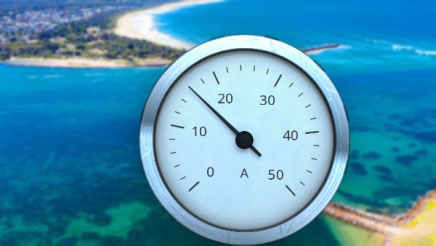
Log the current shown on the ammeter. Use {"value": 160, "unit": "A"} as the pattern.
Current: {"value": 16, "unit": "A"}
